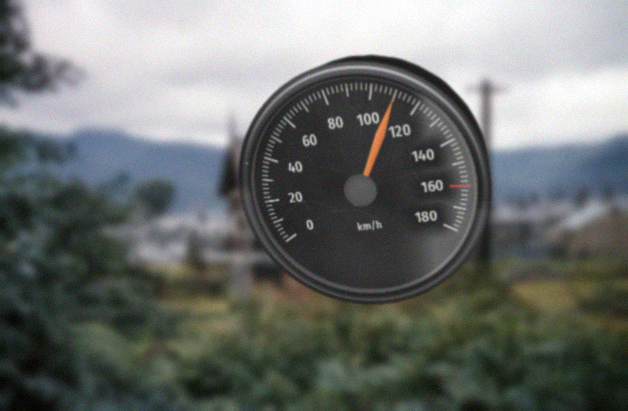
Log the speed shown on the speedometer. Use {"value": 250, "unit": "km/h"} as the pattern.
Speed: {"value": 110, "unit": "km/h"}
